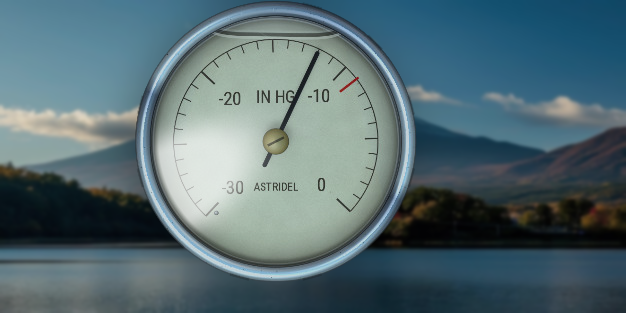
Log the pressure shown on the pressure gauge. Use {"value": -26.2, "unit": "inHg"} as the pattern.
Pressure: {"value": -12, "unit": "inHg"}
